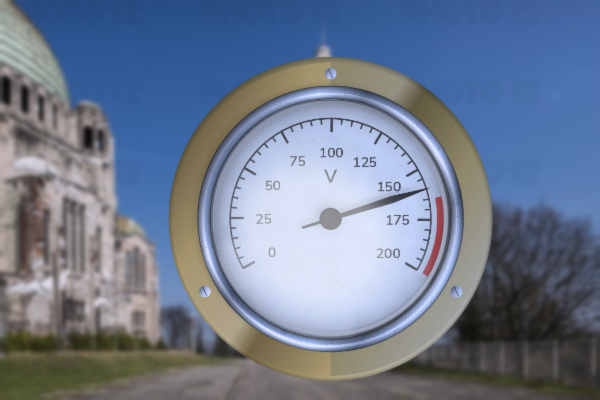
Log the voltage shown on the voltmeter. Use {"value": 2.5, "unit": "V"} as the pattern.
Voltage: {"value": 160, "unit": "V"}
